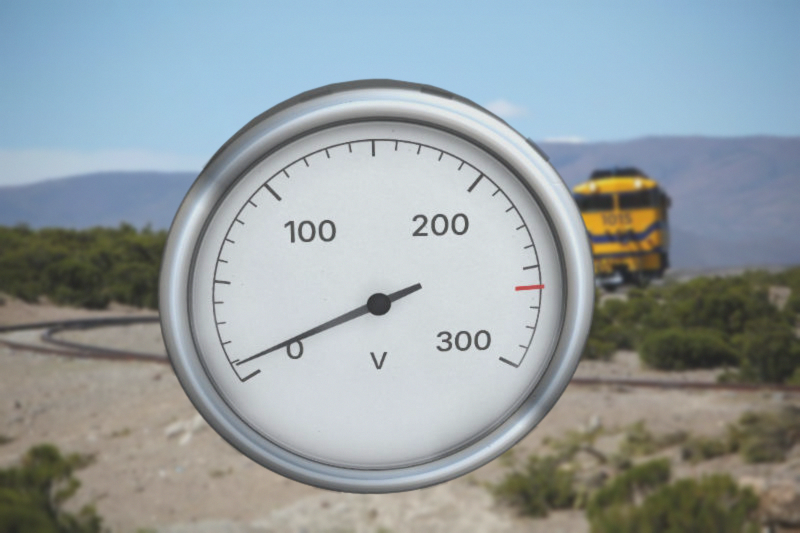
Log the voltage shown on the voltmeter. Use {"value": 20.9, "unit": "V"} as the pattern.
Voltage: {"value": 10, "unit": "V"}
